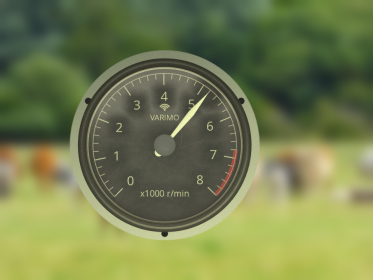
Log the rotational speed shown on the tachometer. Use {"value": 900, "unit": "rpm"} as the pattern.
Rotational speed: {"value": 5200, "unit": "rpm"}
